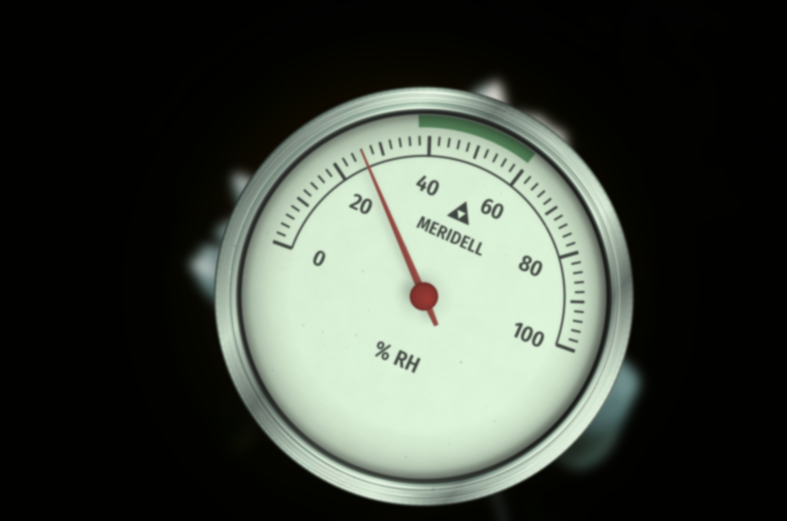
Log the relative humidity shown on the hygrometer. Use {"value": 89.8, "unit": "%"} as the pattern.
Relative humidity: {"value": 26, "unit": "%"}
